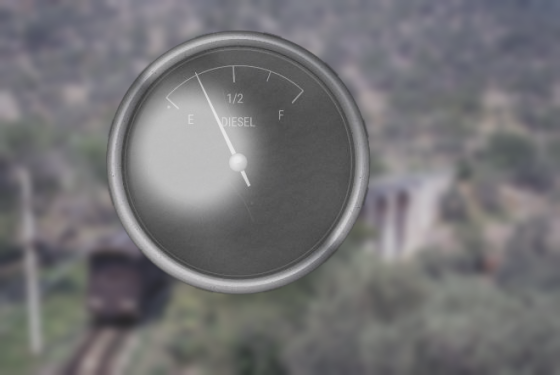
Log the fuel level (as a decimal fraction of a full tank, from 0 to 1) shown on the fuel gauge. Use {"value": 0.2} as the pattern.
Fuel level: {"value": 0.25}
